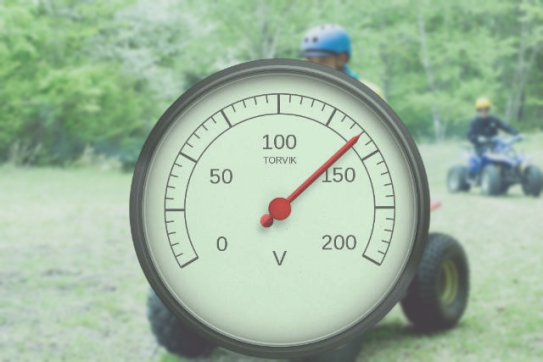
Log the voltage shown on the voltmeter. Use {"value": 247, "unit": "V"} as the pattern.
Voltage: {"value": 140, "unit": "V"}
